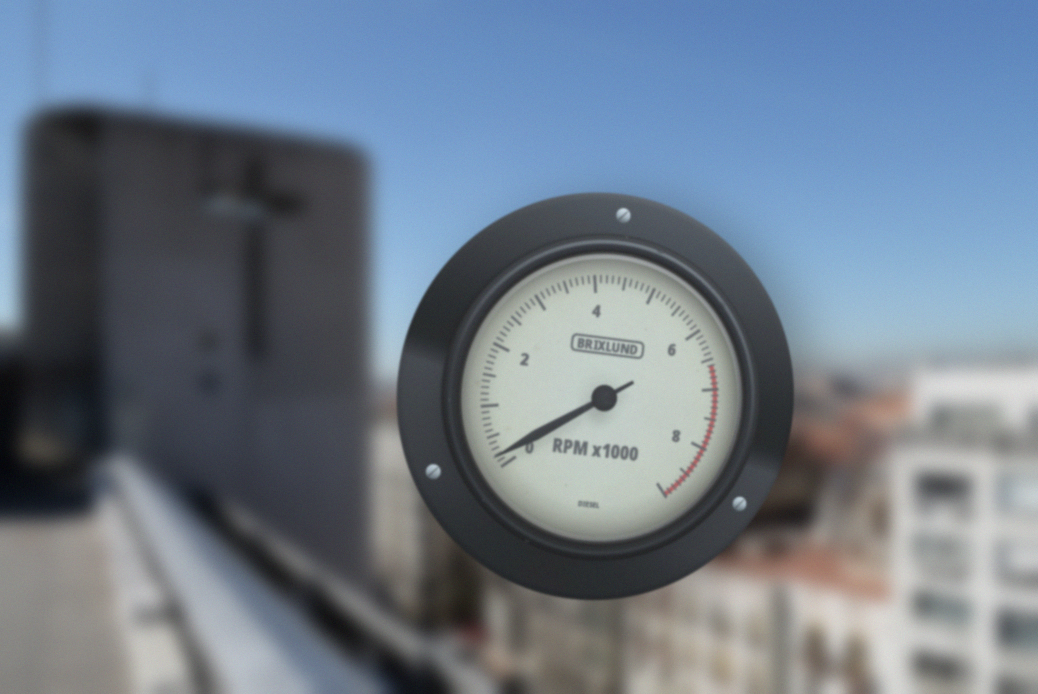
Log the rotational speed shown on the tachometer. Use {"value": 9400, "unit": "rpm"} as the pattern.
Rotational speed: {"value": 200, "unit": "rpm"}
